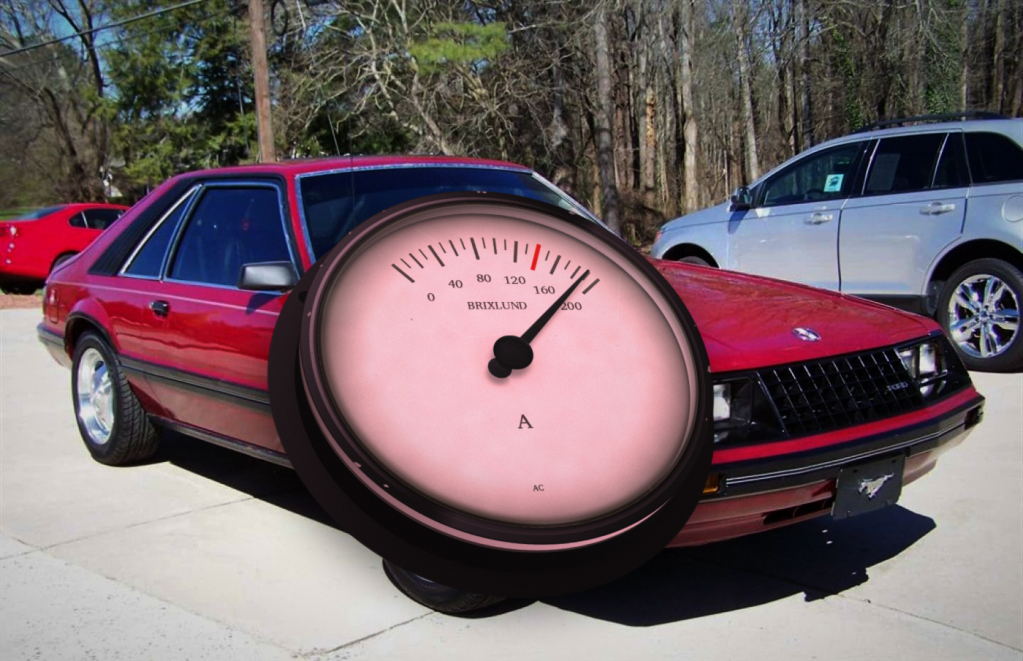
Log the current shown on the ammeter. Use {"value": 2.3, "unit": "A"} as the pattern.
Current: {"value": 190, "unit": "A"}
